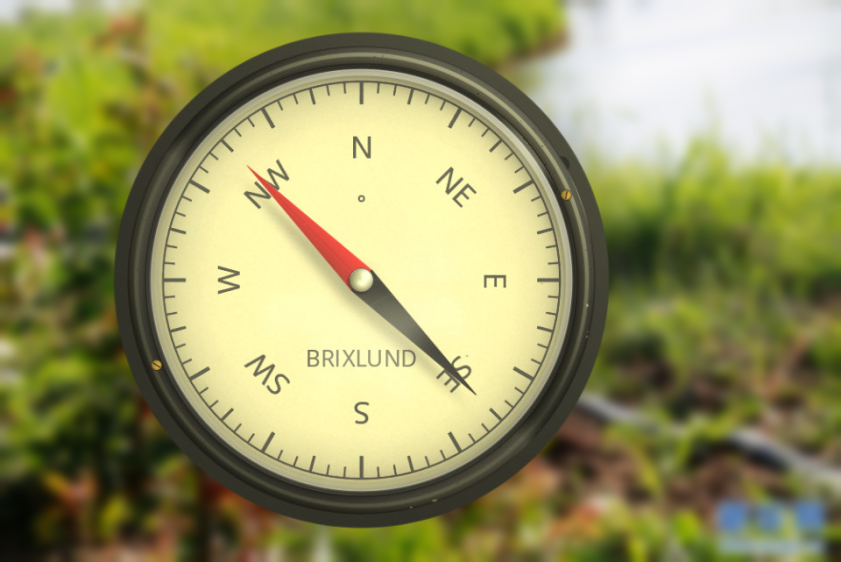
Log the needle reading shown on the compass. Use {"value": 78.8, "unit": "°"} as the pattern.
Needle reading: {"value": 315, "unit": "°"}
